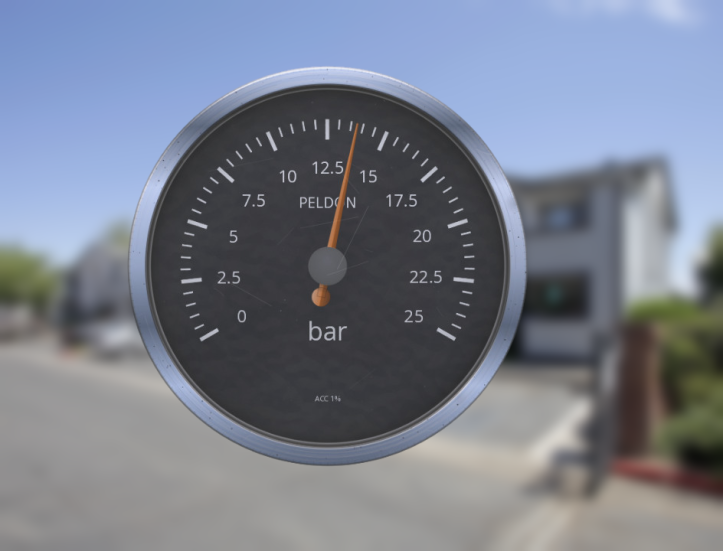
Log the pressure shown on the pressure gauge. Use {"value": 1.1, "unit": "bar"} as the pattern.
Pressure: {"value": 13.75, "unit": "bar"}
